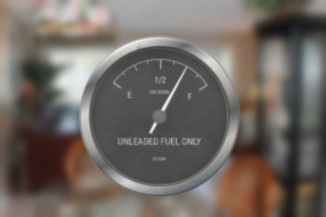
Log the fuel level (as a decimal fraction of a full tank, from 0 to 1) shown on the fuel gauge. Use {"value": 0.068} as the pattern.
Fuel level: {"value": 0.75}
